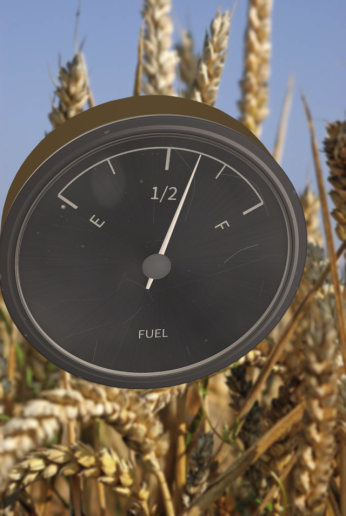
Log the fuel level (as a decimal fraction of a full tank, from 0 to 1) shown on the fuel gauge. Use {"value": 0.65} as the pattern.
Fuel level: {"value": 0.625}
